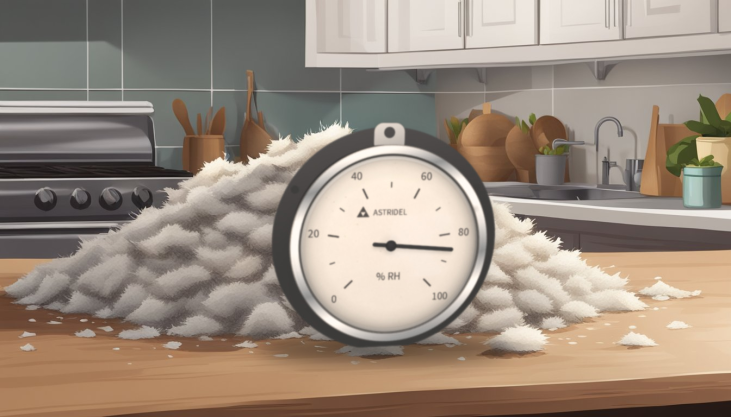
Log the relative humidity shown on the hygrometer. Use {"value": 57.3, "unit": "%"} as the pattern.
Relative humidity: {"value": 85, "unit": "%"}
